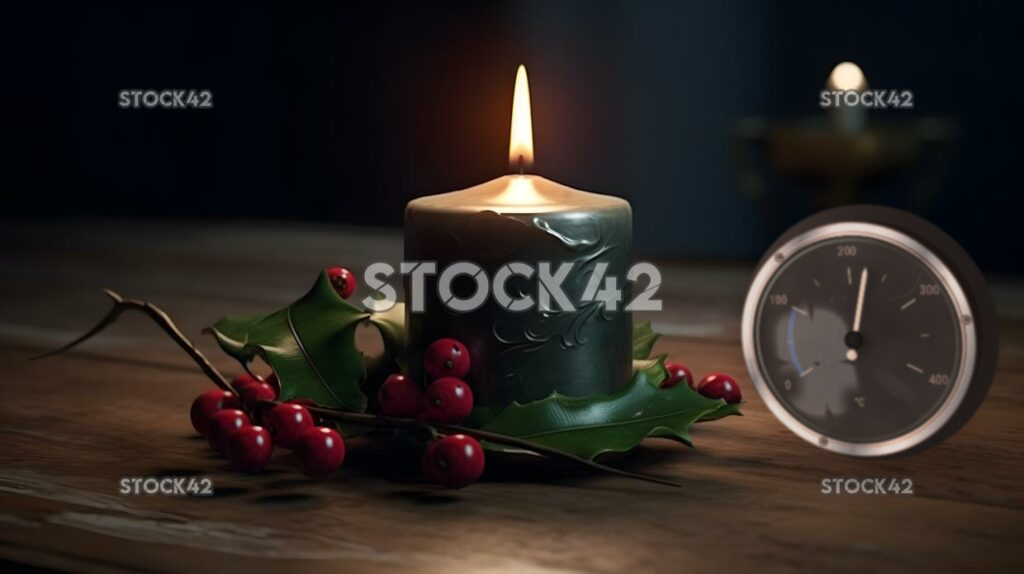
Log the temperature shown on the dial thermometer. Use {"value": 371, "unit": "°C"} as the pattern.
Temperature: {"value": 225, "unit": "°C"}
